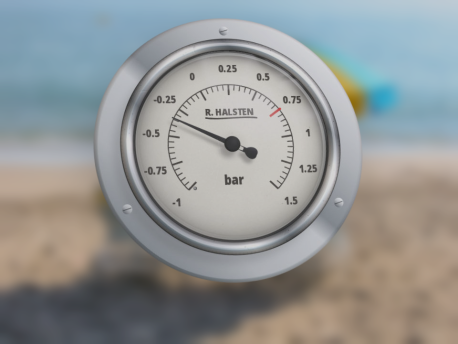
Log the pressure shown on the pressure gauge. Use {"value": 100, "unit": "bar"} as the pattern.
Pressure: {"value": -0.35, "unit": "bar"}
